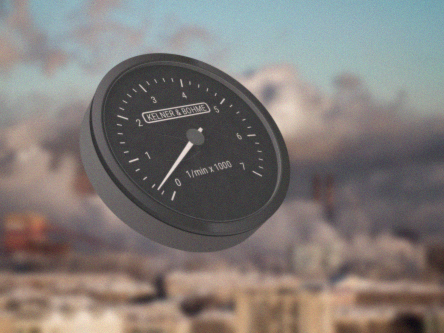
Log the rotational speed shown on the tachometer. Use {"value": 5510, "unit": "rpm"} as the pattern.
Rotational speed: {"value": 300, "unit": "rpm"}
